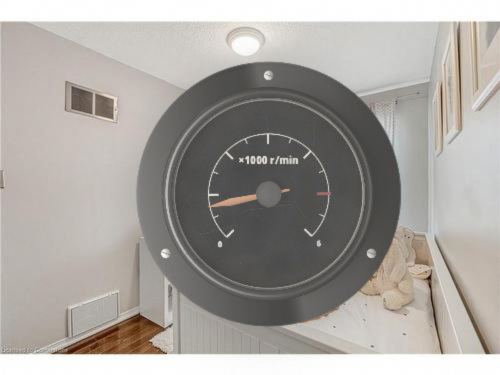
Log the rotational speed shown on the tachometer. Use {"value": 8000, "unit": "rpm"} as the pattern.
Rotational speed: {"value": 750, "unit": "rpm"}
